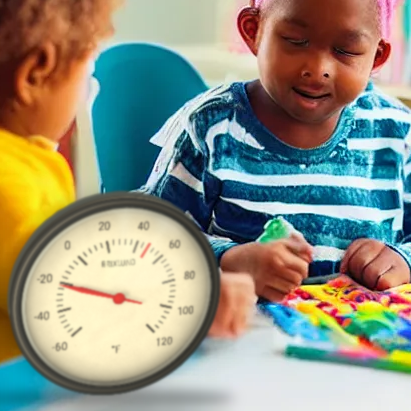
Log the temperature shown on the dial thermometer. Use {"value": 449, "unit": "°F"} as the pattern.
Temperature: {"value": -20, "unit": "°F"}
